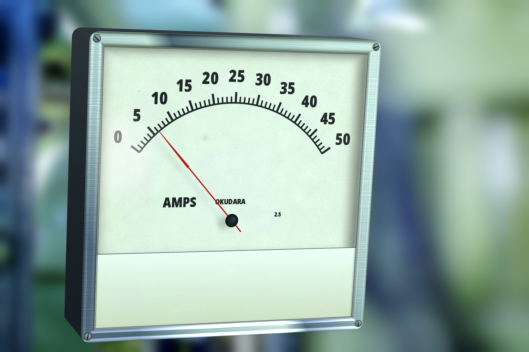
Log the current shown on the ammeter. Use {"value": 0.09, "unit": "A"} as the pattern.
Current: {"value": 6, "unit": "A"}
